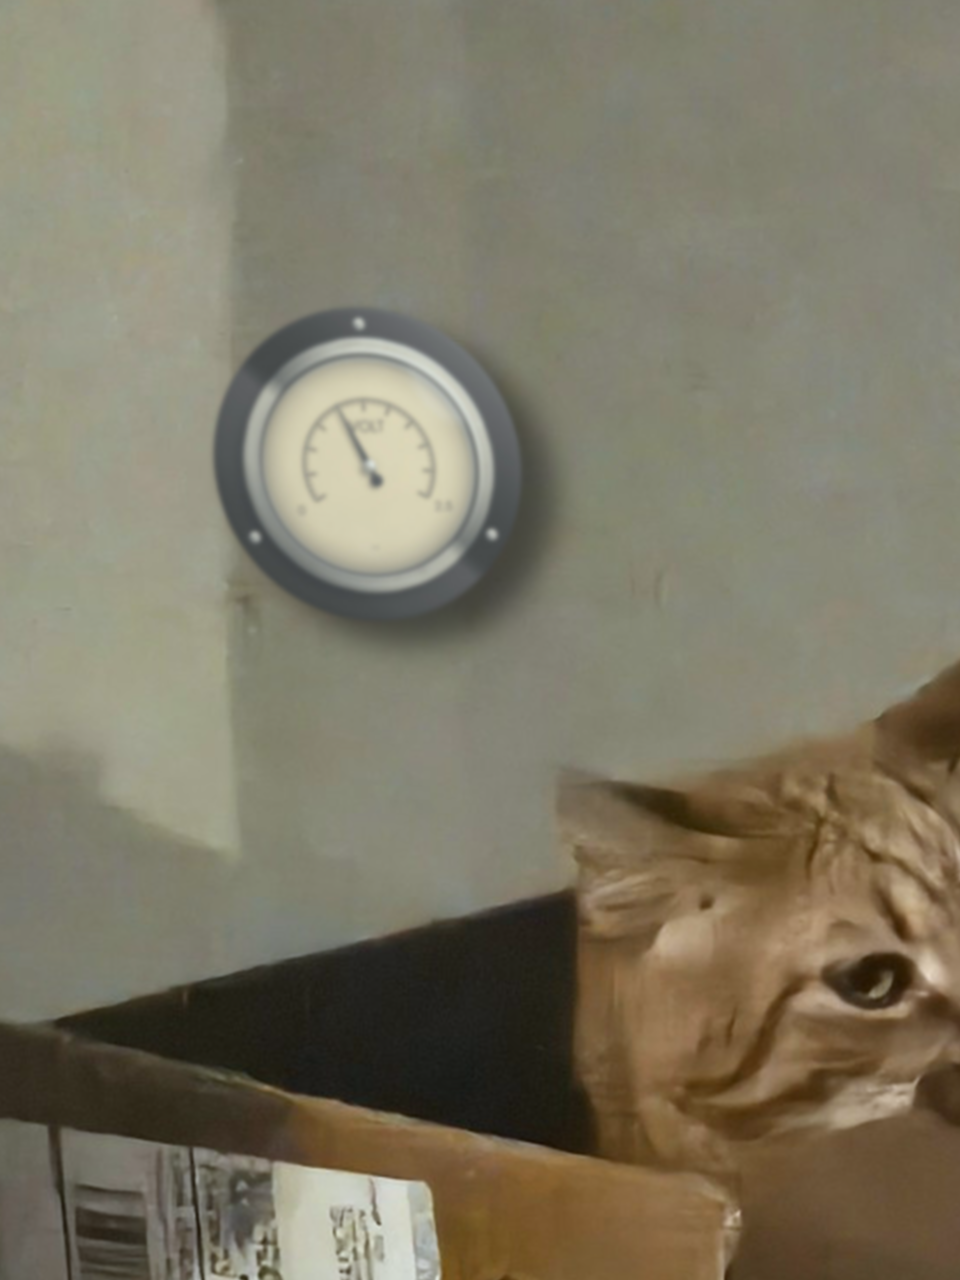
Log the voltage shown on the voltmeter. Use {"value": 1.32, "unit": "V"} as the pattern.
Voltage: {"value": 1, "unit": "V"}
